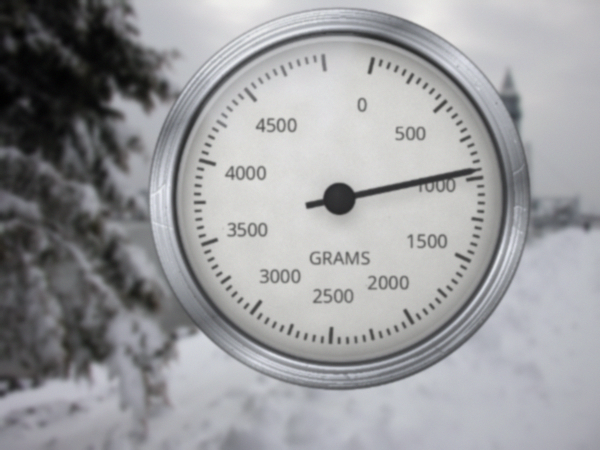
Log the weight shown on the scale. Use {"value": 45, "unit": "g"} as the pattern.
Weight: {"value": 950, "unit": "g"}
